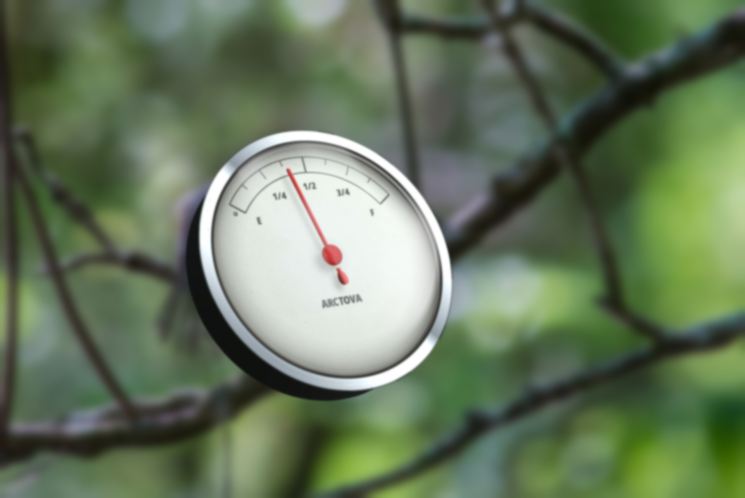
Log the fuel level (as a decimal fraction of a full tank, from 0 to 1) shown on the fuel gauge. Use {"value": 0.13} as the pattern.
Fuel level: {"value": 0.375}
